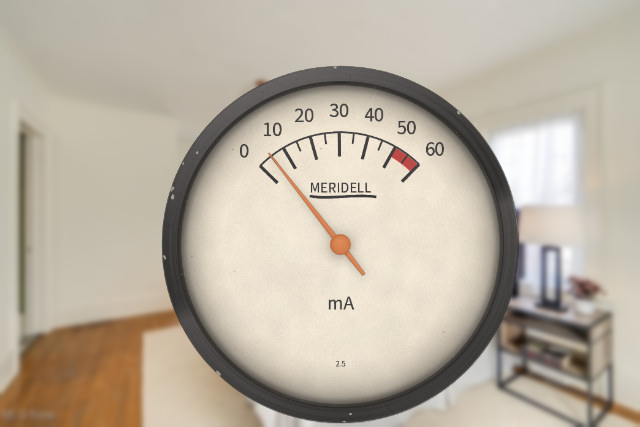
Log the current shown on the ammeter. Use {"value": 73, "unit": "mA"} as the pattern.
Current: {"value": 5, "unit": "mA"}
